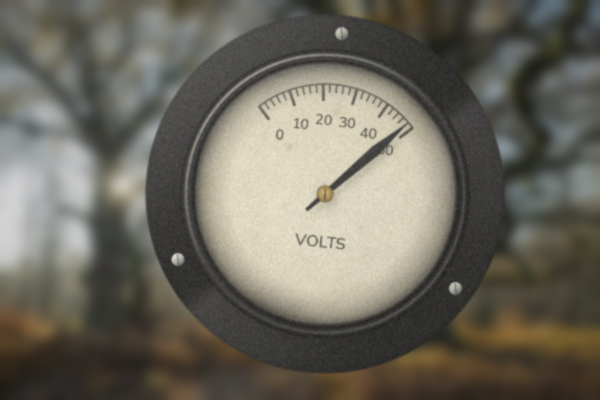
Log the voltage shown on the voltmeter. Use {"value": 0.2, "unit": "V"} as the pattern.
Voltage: {"value": 48, "unit": "V"}
